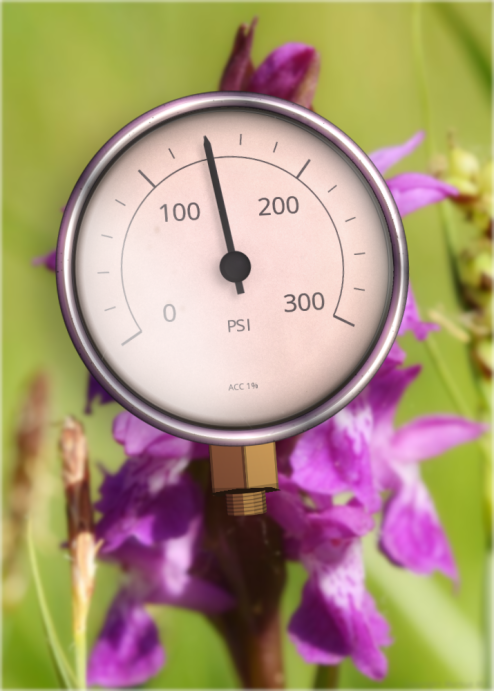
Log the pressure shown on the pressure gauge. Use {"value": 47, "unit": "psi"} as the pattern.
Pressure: {"value": 140, "unit": "psi"}
